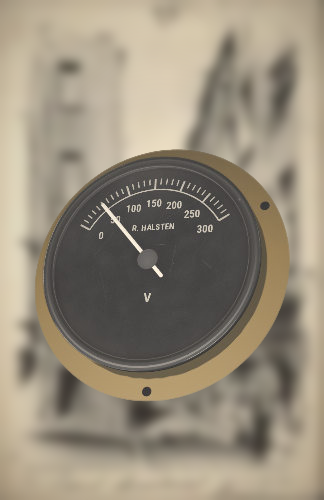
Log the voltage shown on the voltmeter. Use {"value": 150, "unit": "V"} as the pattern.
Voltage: {"value": 50, "unit": "V"}
